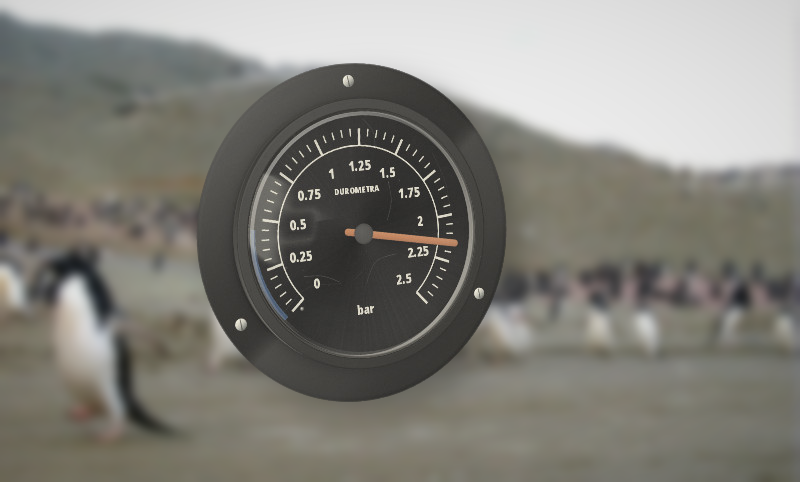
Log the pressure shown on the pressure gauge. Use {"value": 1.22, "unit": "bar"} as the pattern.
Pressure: {"value": 2.15, "unit": "bar"}
